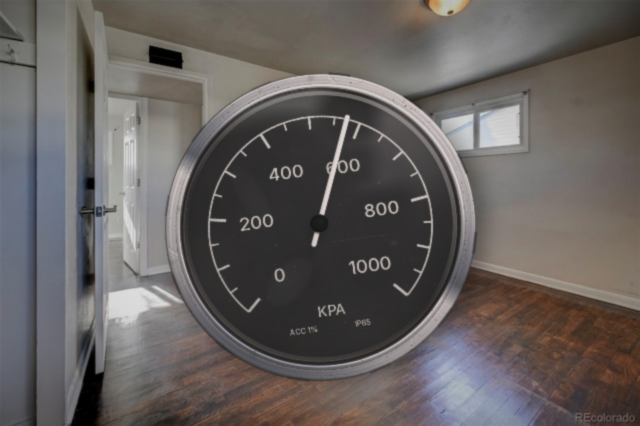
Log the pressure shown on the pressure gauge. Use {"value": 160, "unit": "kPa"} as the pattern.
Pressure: {"value": 575, "unit": "kPa"}
